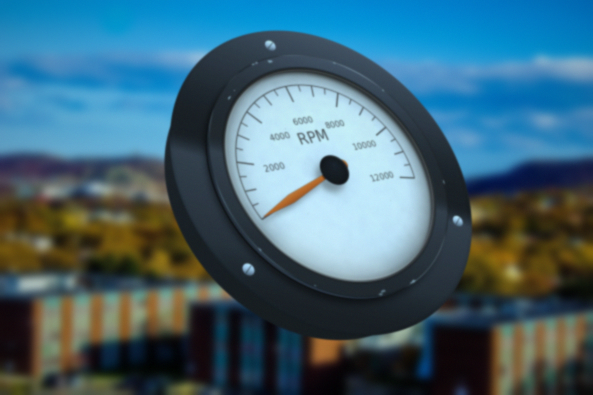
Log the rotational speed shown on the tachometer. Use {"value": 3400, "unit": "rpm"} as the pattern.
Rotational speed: {"value": 0, "unit": "rpm"}
